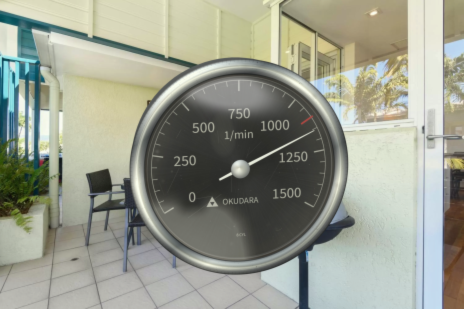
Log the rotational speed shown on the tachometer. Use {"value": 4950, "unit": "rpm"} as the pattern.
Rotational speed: {"value": 1150, "unit": "rpm"}
